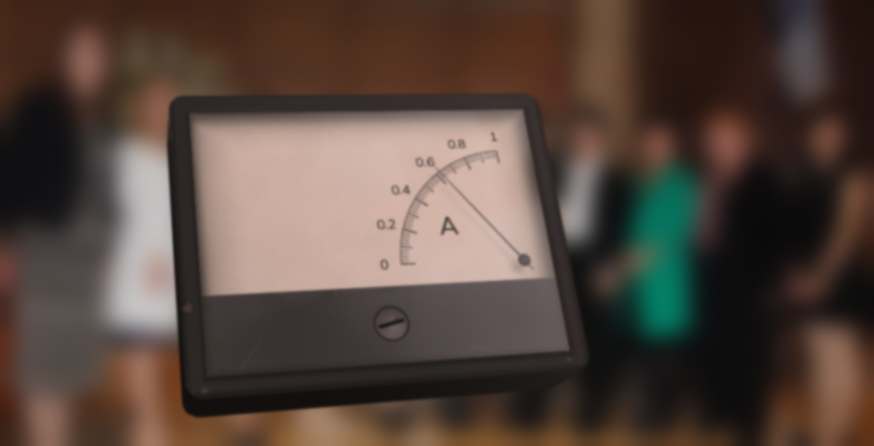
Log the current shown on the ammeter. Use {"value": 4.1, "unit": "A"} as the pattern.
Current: {"value": 0.6, "unit": "A"}
